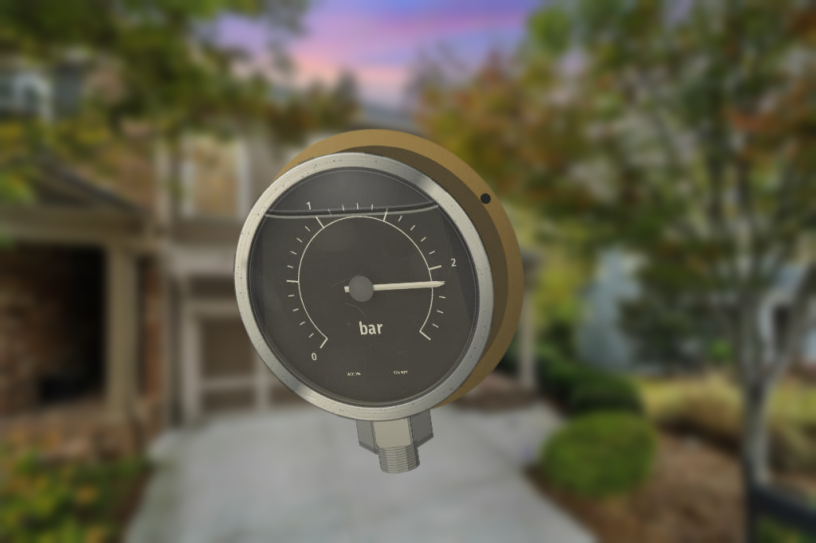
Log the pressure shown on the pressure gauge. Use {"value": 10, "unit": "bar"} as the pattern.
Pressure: {"value": 2.1, "unit": "bar"}
